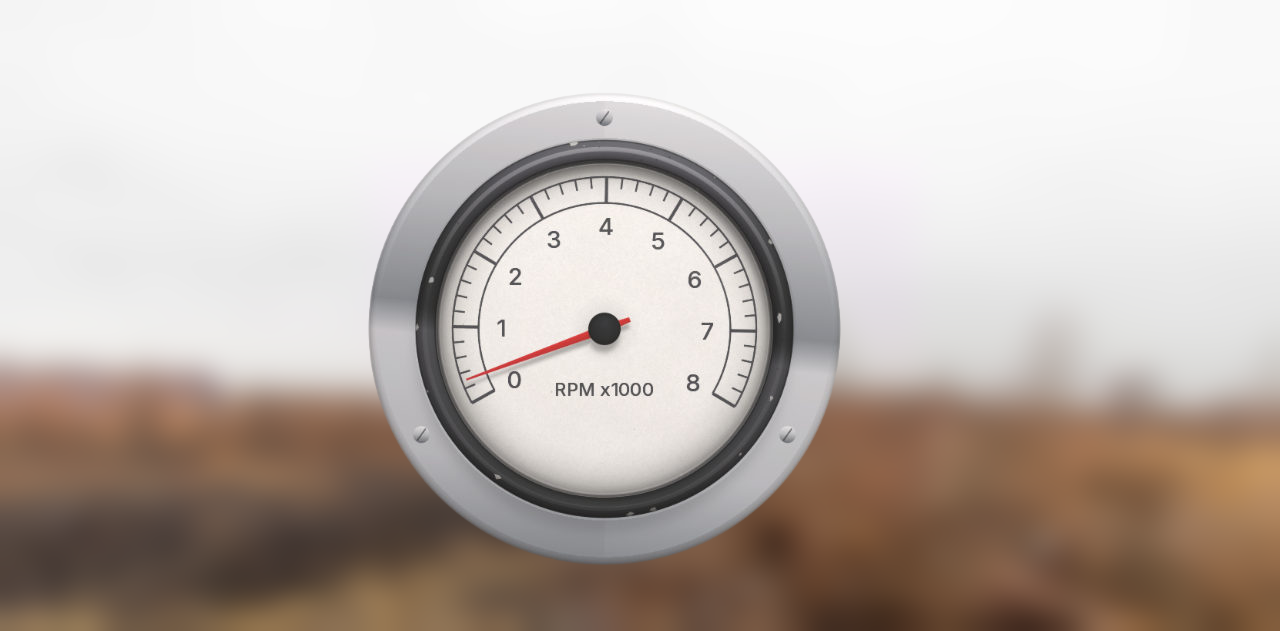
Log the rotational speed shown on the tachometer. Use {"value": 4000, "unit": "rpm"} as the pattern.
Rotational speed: {"value": 300, "unit": "rpm"}
